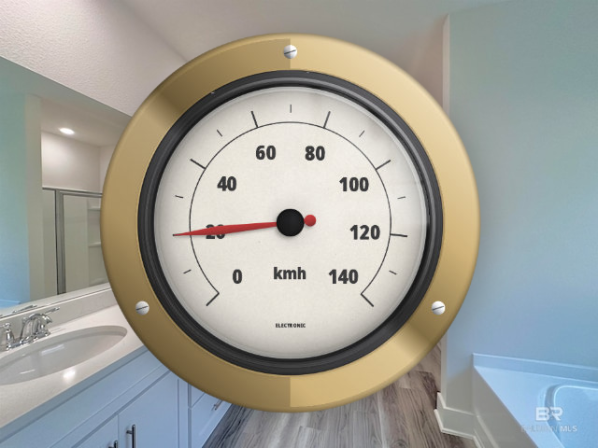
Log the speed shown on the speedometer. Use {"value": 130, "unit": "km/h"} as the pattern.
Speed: {"value": 20, "unit": "km/h"}
